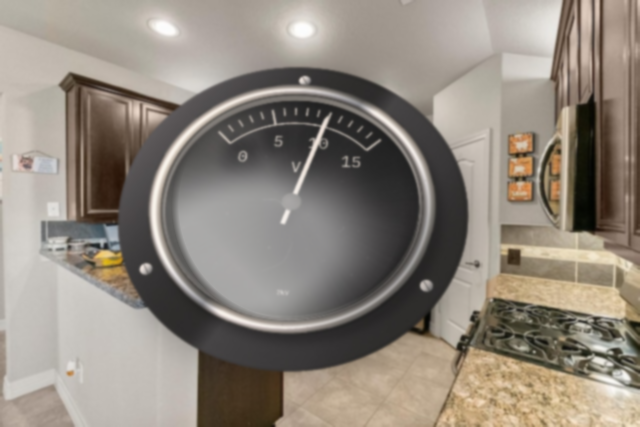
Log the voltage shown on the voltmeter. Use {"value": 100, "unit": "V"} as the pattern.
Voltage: {"value": 10, "unit": "V"}
